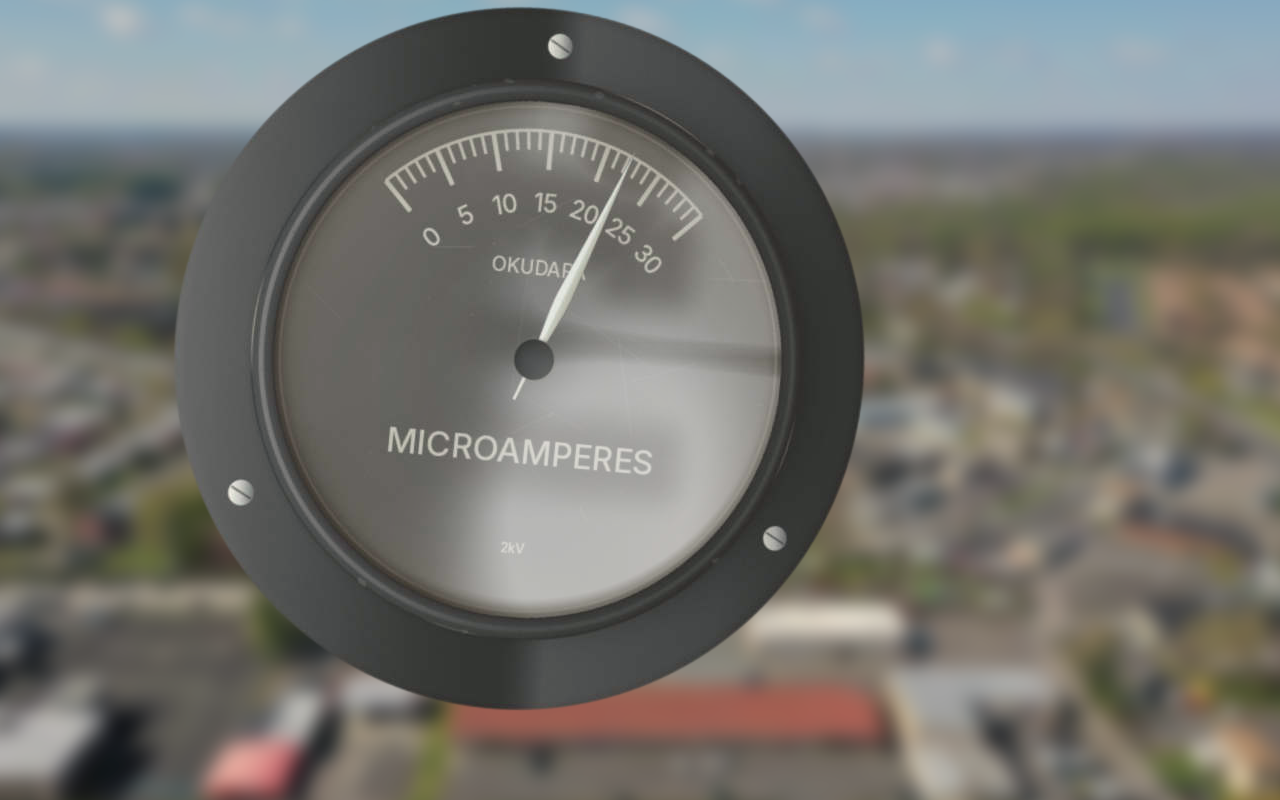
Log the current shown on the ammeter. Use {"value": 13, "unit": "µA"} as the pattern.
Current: {"value": 22, "unit": "µA"}
